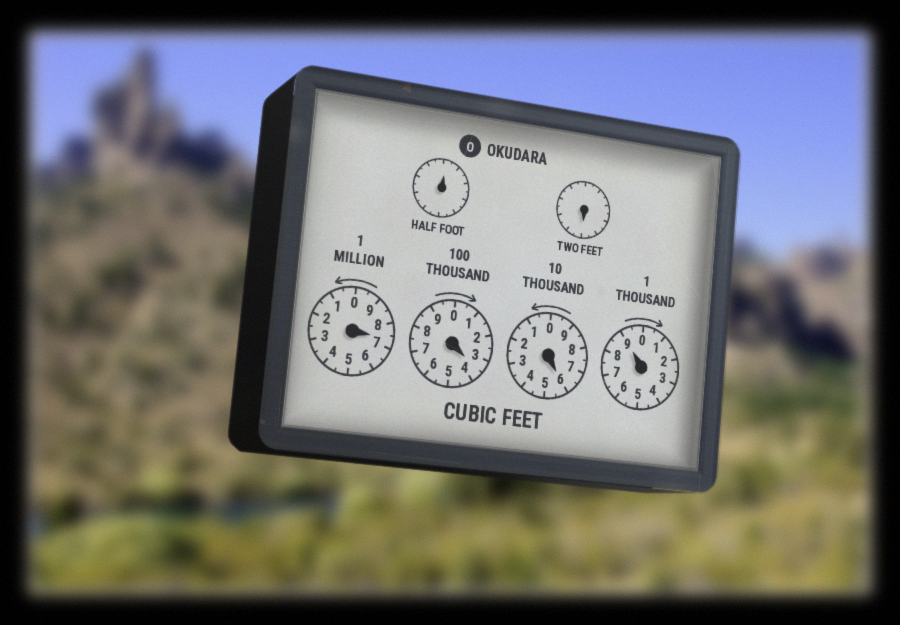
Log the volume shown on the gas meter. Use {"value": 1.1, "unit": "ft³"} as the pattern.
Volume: {"value": 735900, "unit": "ft³"}
